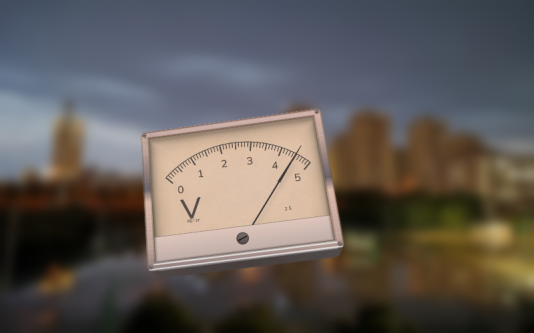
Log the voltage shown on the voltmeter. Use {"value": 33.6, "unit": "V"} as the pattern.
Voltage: {"value": 4.5, "unit": "V"}
